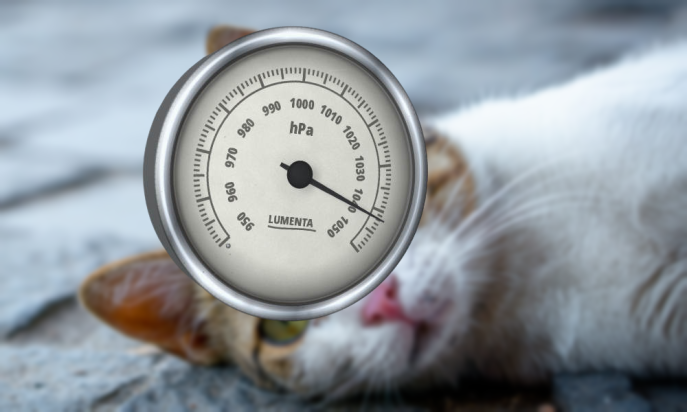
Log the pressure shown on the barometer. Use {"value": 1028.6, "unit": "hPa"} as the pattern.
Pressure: {"value": 1042, "unit": "hPa"}
